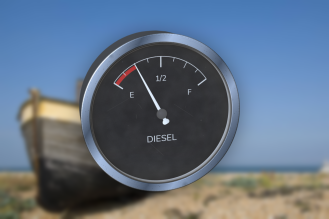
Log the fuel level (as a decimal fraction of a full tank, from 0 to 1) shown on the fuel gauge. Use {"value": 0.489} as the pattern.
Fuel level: {"value": 0.25}
